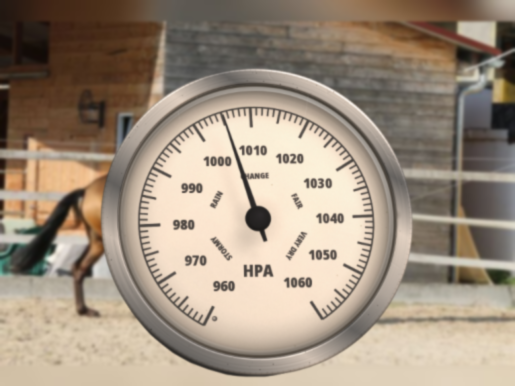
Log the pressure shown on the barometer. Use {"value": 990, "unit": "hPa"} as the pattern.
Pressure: {"value": 1005, "unit": "hPa"}
